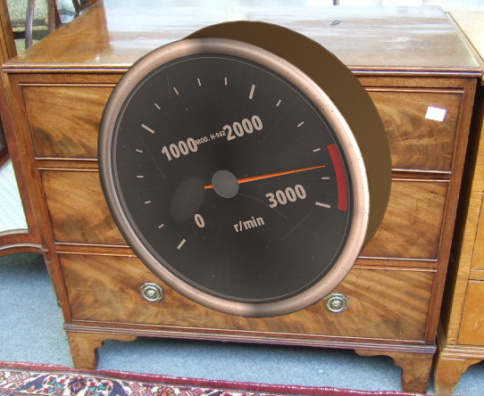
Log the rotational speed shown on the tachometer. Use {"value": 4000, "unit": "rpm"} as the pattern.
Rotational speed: {"value": 2700, "unit": "rpm"}
